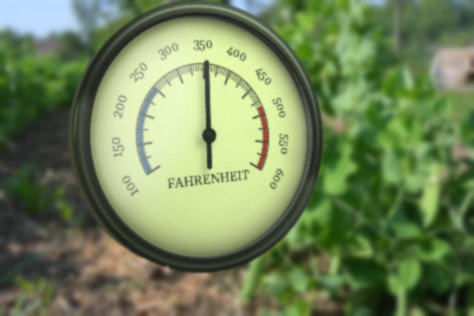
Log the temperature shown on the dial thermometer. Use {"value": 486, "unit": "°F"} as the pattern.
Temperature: {"value": 350, "unit": "°F"}
